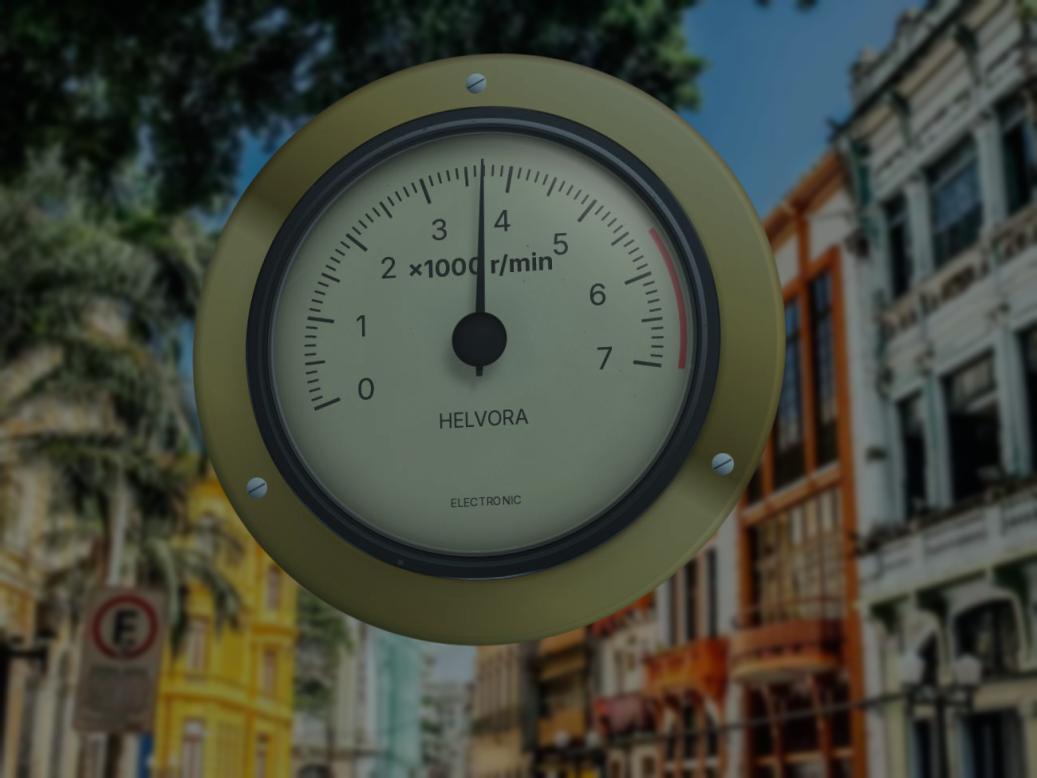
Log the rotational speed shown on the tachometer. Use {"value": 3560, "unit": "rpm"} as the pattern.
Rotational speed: {"value": 3700, "unit": "rpm"}
